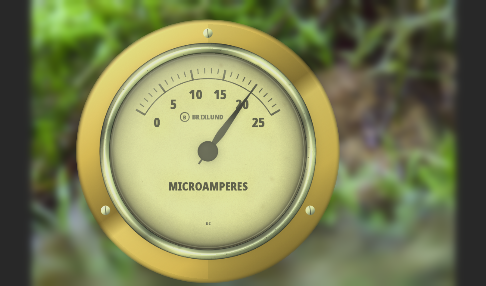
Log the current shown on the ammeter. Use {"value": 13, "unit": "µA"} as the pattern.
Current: {"value": 20, "unit": "µA"}
